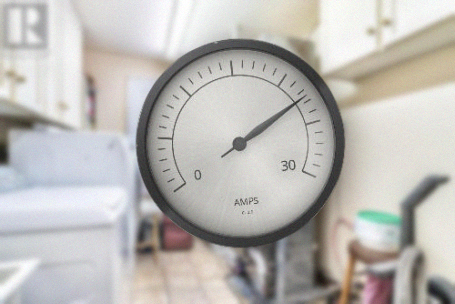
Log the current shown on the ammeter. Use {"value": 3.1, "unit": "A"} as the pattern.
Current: {"value": 22.5, "unit": "A"}
